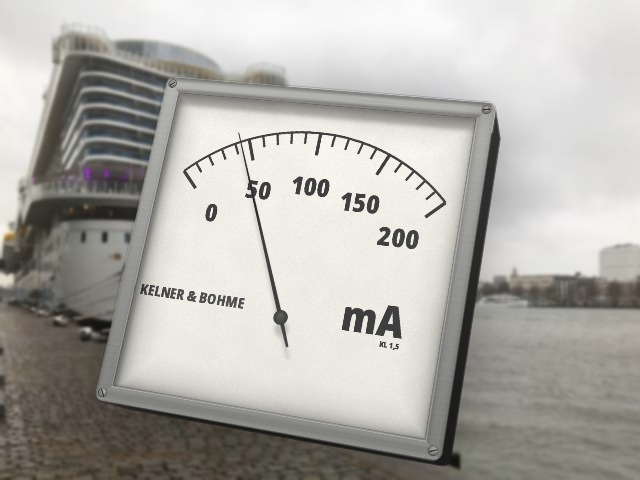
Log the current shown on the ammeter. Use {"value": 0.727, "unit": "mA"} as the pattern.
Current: {"value": 45, "unit": "mA"}
